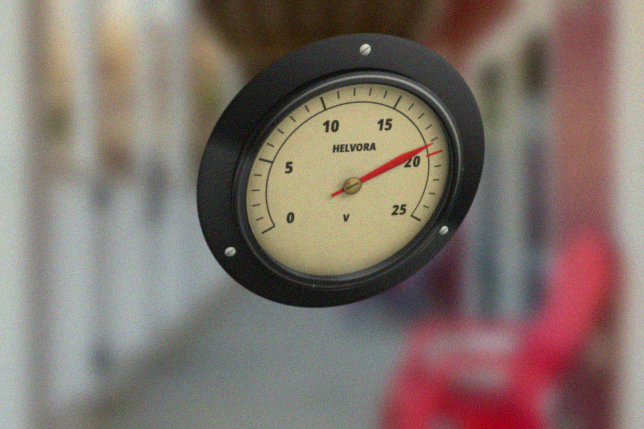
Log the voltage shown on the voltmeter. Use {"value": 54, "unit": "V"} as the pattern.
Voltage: {"value": 19, "unit": "V"}
